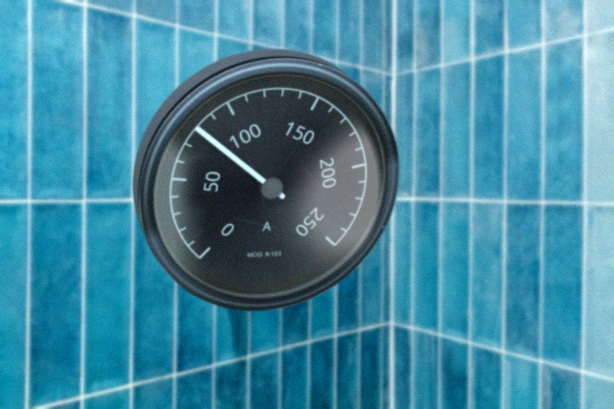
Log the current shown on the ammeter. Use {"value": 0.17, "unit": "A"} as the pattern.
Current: {"value": 80, "unit": "A"}
